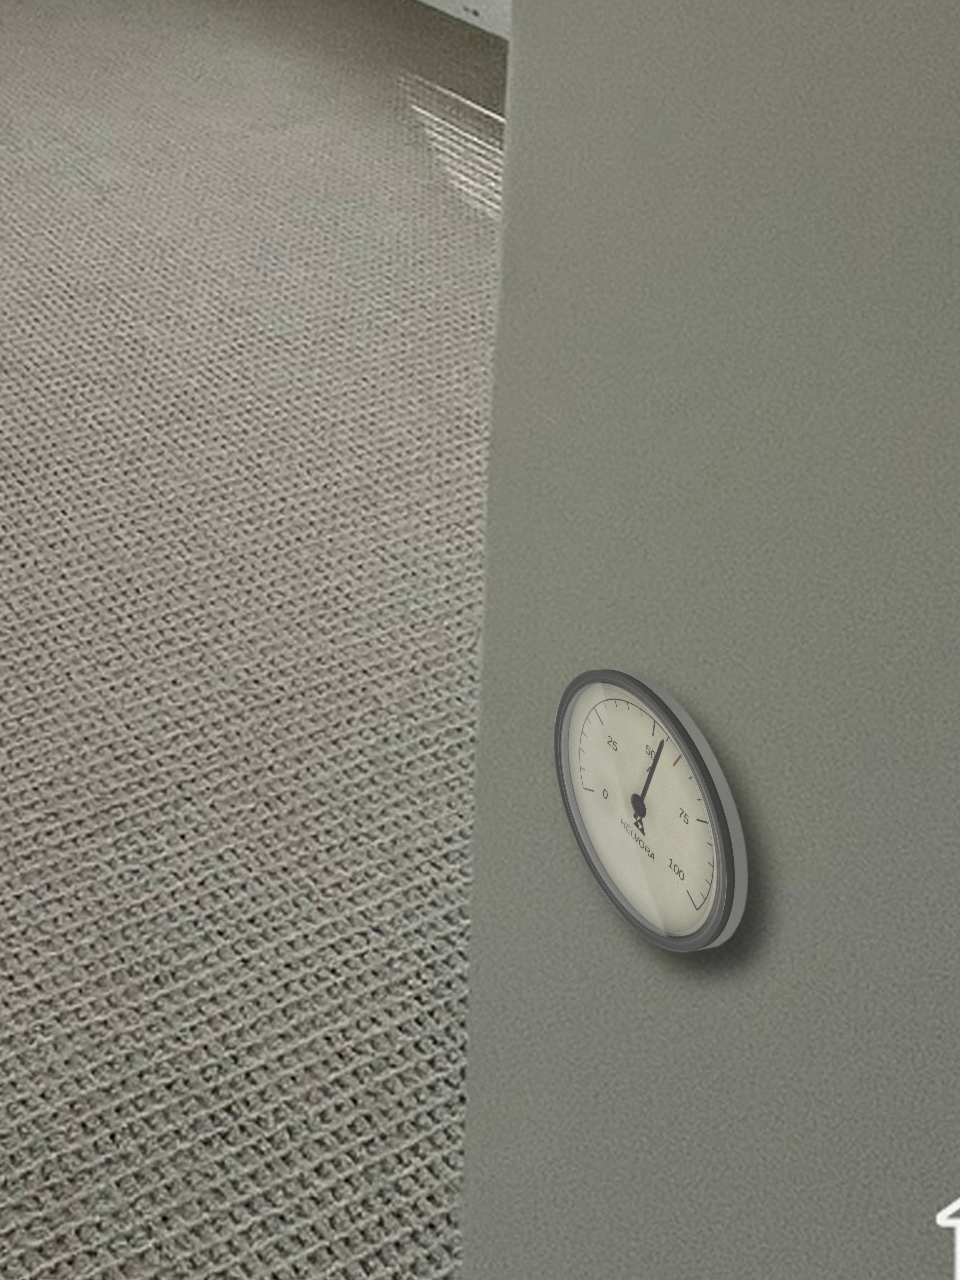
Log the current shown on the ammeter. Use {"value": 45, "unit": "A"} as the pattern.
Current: {"value": 55, "unit": "A"}
